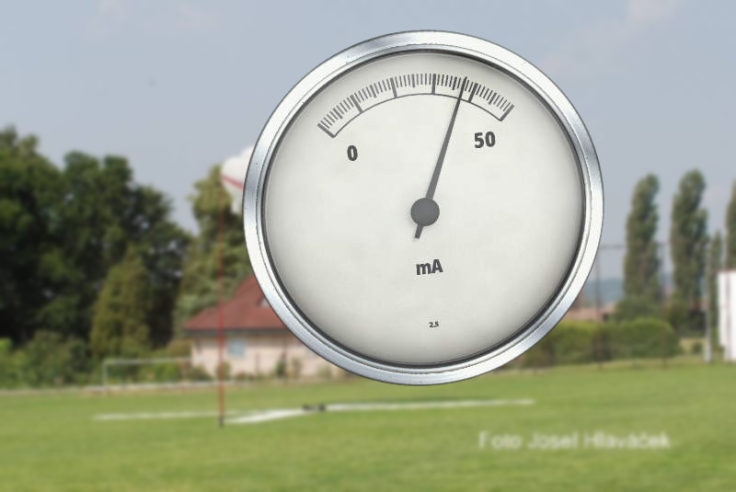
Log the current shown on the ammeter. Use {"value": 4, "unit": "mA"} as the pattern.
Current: {"value": 37, "unit": "mA"}
